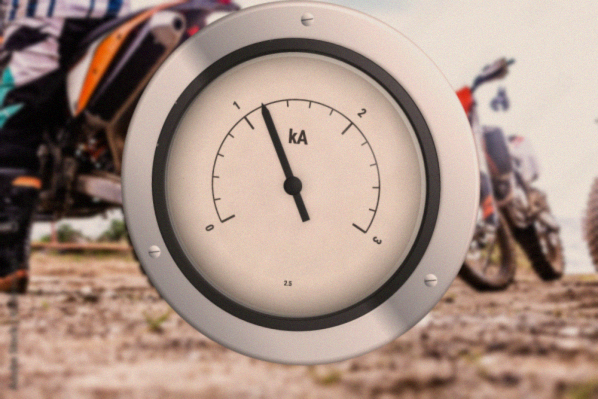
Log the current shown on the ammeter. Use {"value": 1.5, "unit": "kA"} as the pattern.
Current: {"value": 1.2, "unit": "kA"}
